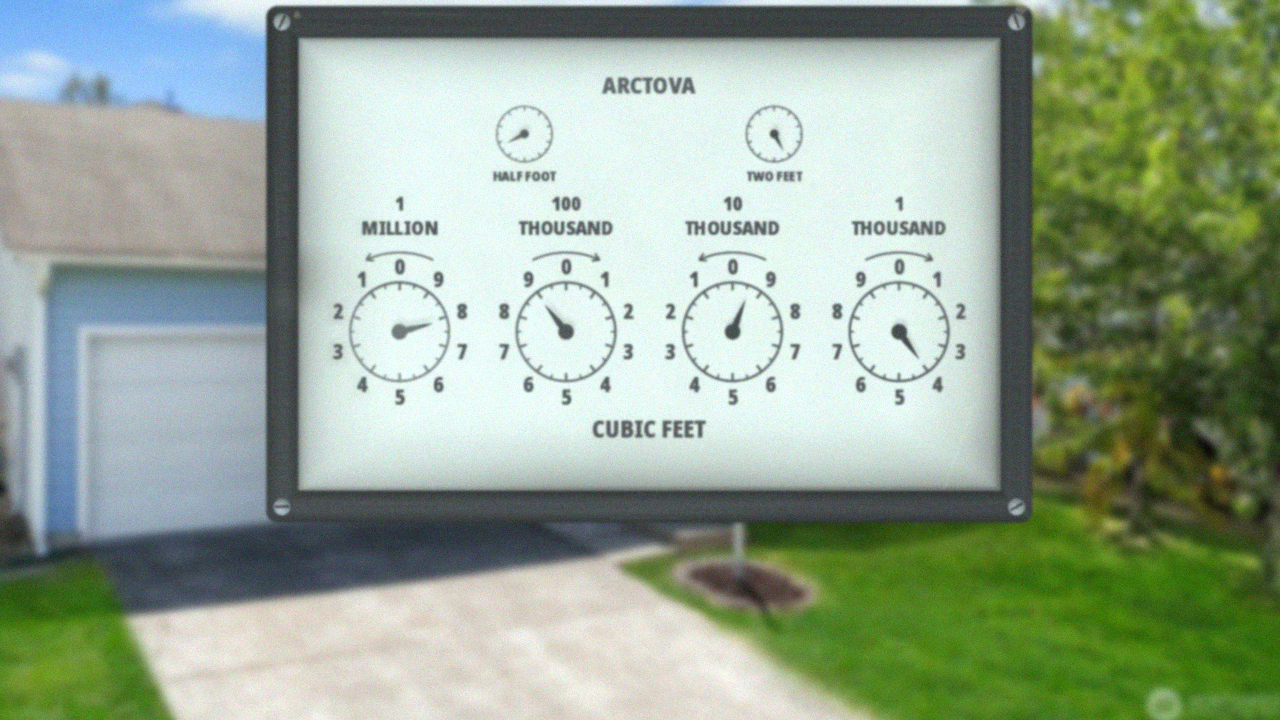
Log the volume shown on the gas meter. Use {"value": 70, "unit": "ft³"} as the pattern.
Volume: {"value": 789400, "unit": "ft³"}
